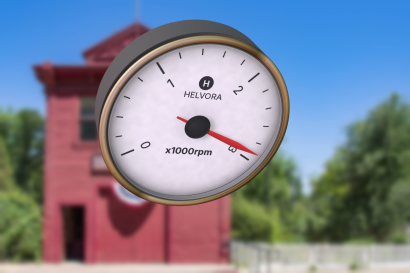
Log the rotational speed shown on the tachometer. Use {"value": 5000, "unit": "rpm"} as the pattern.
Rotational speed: {"value": 2900, "unit": "rpm"}
